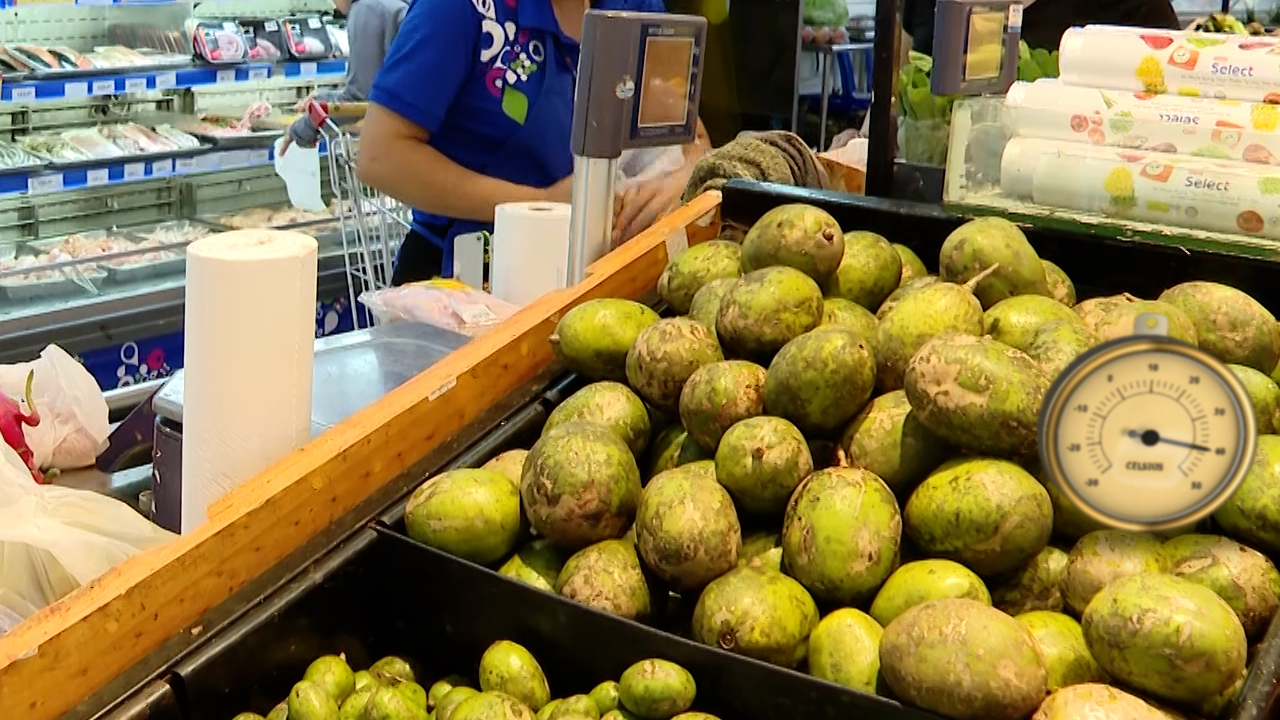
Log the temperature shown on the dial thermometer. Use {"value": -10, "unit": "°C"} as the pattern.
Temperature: {"value": 40, "unit": "°C"}
